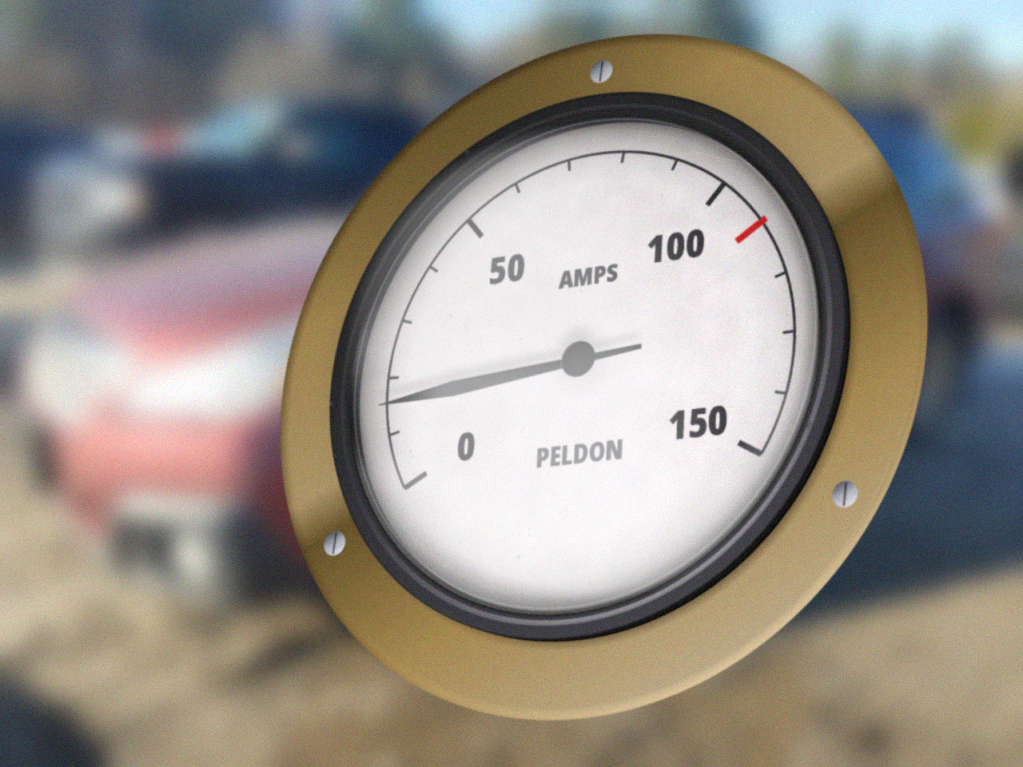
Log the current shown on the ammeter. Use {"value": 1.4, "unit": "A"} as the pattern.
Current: {"value": 15, "unit": "A"}
